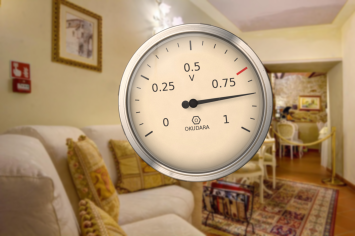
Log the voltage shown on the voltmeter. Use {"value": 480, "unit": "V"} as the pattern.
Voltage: {"value": 0.85, "unit": "V"}
